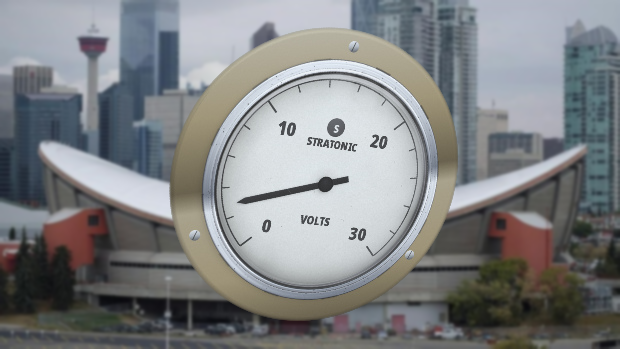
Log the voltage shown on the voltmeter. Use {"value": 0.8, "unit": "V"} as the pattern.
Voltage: {"value": 3, "unit": "V"}
